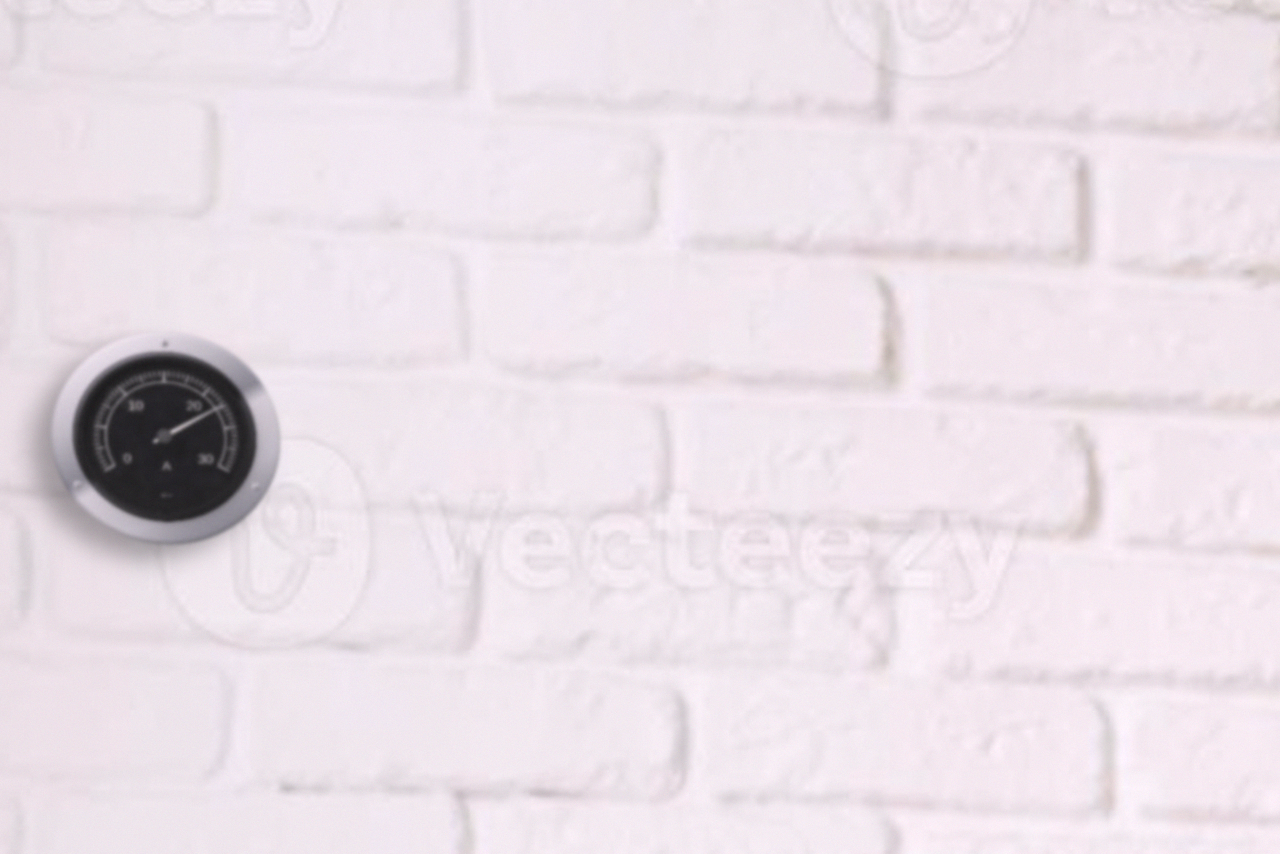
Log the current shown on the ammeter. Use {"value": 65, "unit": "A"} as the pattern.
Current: {"value": 22.5, "unit": "A"}
